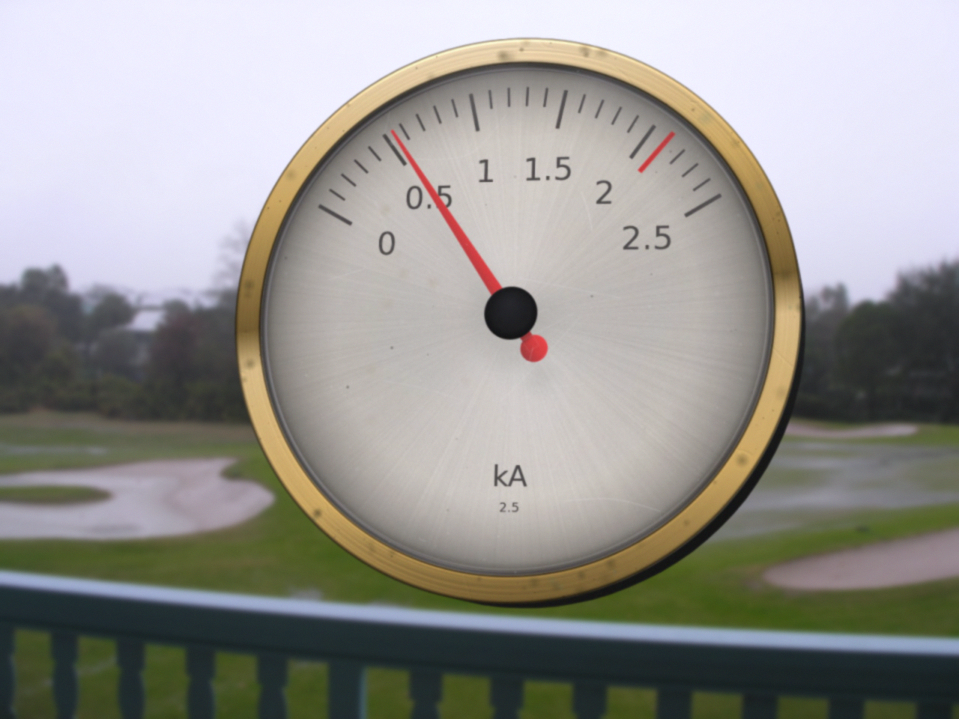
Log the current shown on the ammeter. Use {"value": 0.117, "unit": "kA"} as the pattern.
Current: {"value": 0.55, "unit": "kA"}
